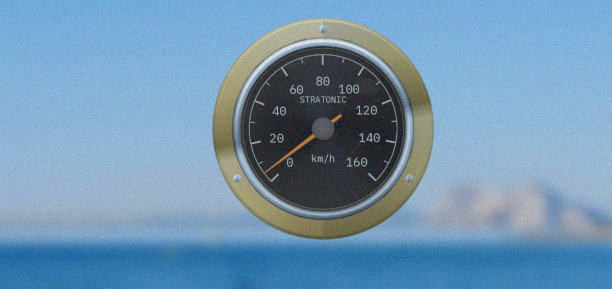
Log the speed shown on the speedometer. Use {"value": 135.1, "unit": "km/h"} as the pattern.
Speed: {"value": 5, "unit": "km/h"}
